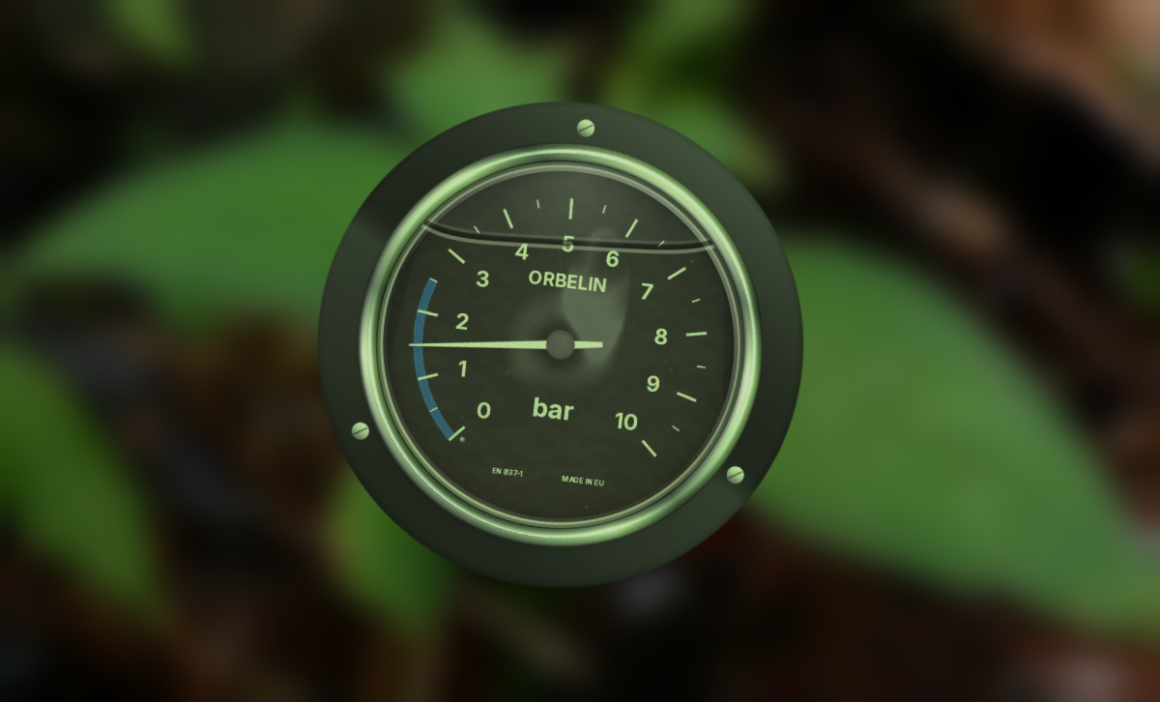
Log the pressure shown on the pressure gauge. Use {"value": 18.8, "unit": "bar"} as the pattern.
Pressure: {"value": 1.5, "unit": "bar"}
